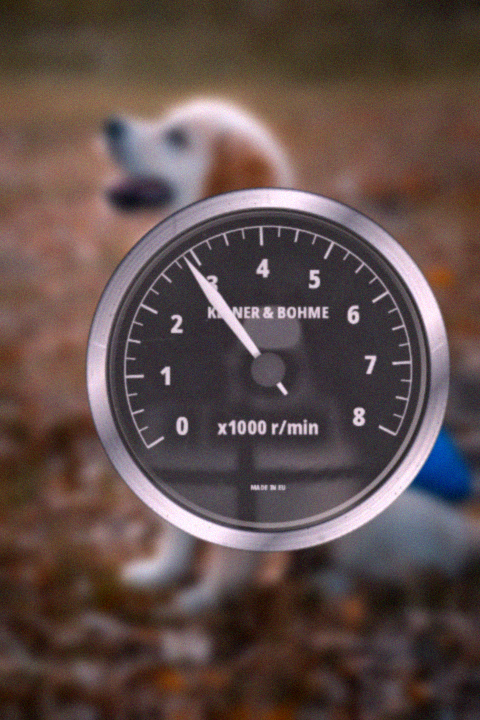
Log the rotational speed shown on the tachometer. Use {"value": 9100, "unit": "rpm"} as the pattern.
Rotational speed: {"value": 2875, "unit": "rpm"}
